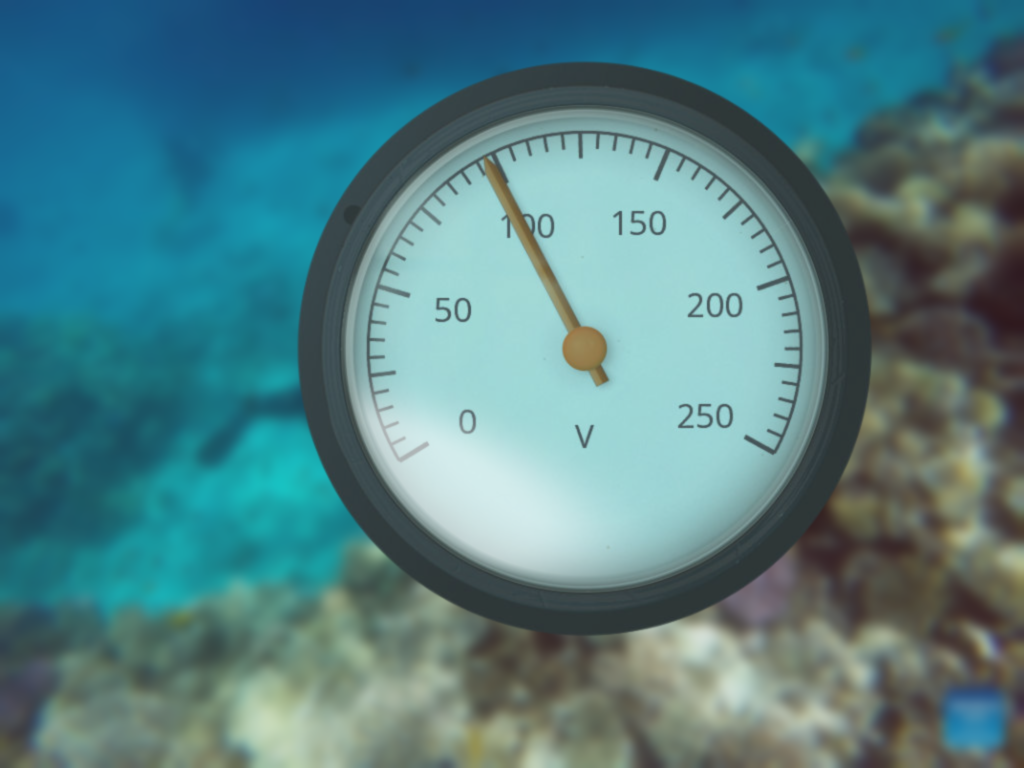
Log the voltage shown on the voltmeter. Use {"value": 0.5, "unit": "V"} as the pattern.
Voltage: {"value": 97.5, "unit": "V"}
